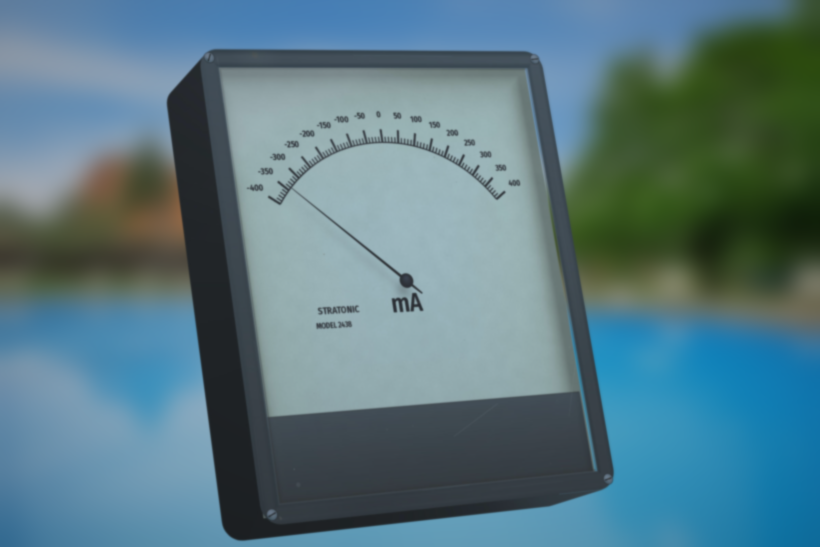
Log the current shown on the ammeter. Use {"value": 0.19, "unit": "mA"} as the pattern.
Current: {"value": -350, "unit": "mA"}
